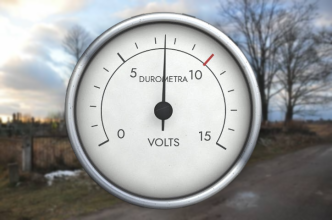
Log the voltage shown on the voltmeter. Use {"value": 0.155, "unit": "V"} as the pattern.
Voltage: {"value": 7.5, "unit": "V"}
